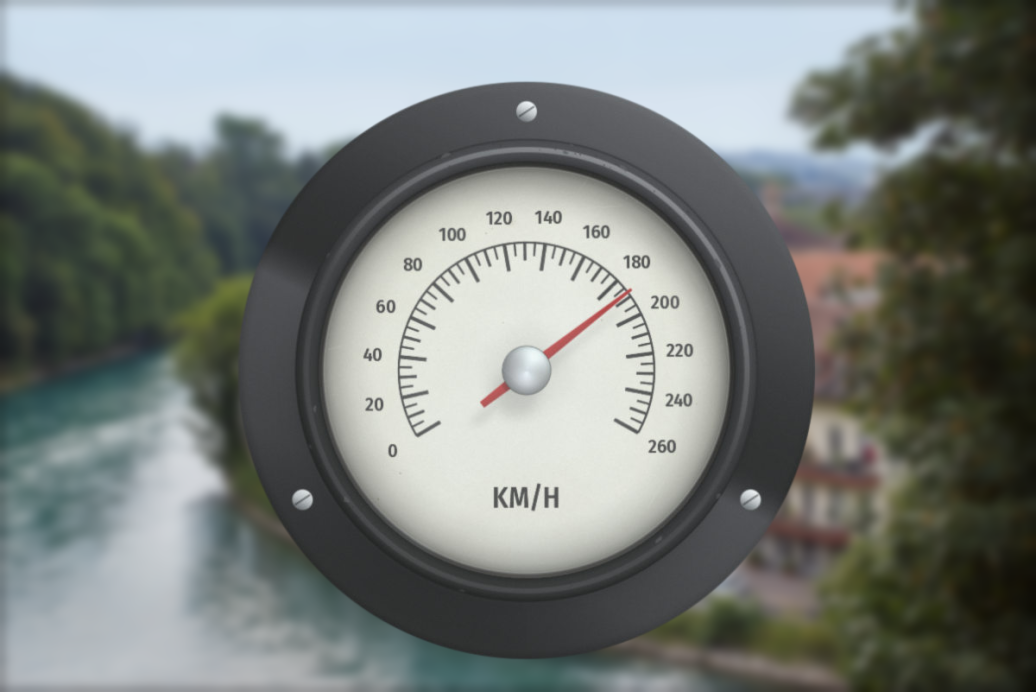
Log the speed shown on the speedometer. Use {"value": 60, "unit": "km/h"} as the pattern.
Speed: {"value": 187.5, "unit": "km/h"}
